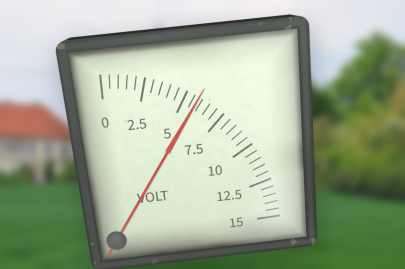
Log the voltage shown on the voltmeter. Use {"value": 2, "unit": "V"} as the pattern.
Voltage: {"value": 5.75, "unit": "V"}
